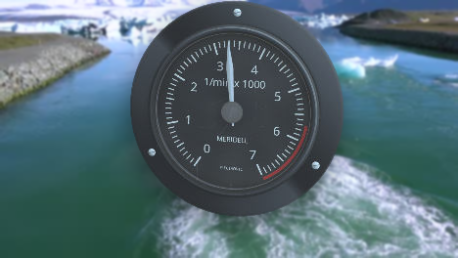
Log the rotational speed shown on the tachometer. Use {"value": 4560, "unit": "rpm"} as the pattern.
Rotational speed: {"value": 3300, "unit": "rpm"}
